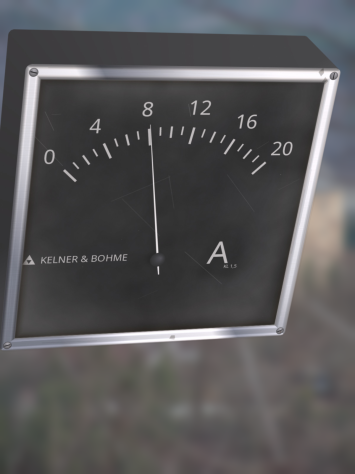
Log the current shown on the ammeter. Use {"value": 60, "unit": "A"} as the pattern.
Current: {"value": 8, "unit": "A"}
